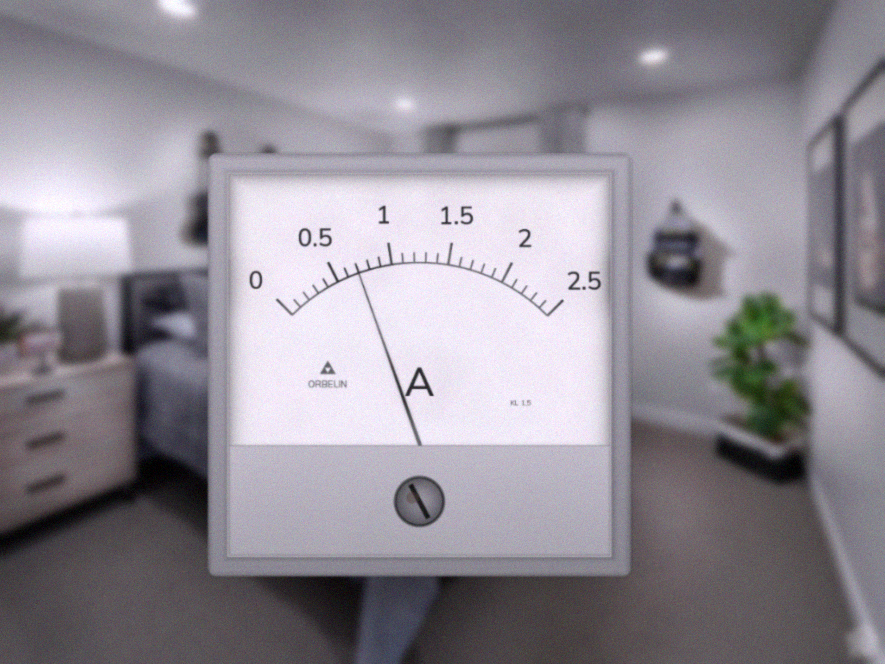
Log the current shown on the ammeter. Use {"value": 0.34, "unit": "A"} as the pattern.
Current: {"value": 0.7, "unit": "A"}
